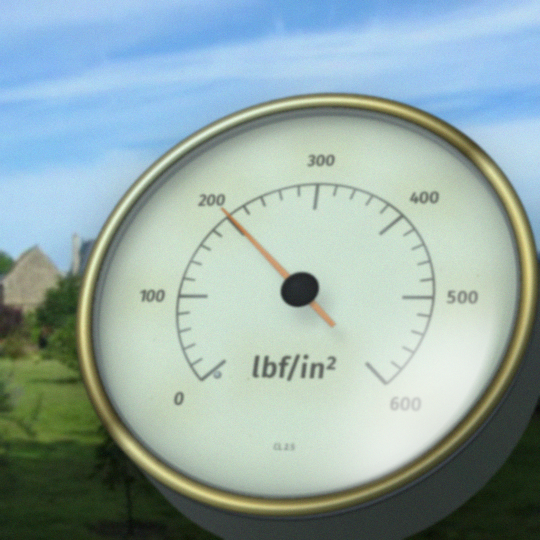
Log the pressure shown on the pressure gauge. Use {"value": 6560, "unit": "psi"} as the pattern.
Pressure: {"value": 200, "unit": "psi"}
